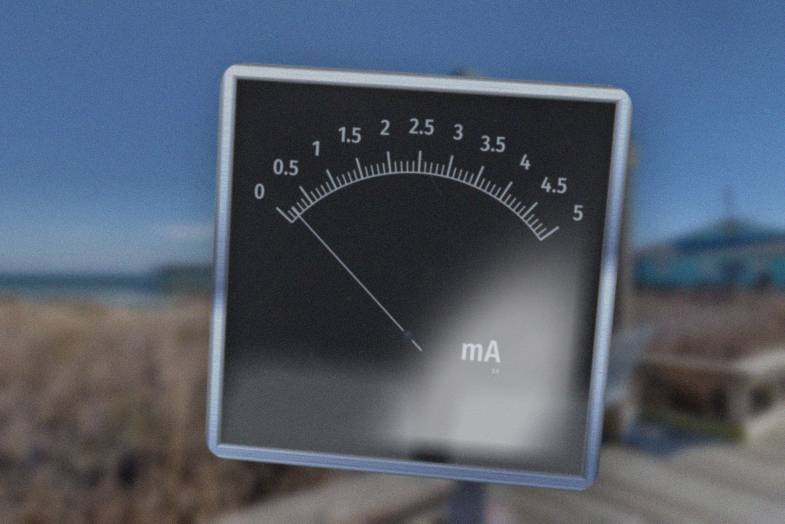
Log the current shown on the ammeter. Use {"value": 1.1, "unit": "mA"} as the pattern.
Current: {"value": 0.2, "unit": "mA"}
